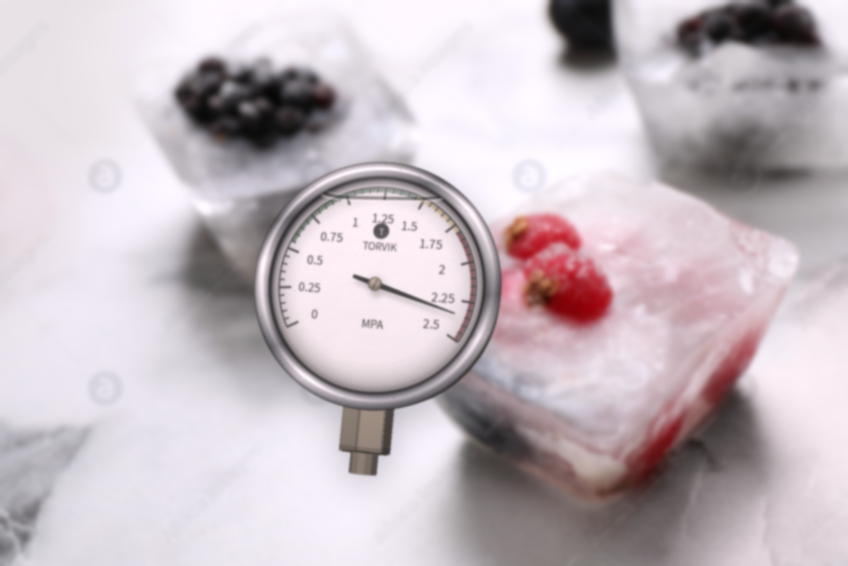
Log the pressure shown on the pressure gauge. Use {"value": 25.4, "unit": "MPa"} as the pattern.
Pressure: {"value": 2.35, "unit": "MPa"}
